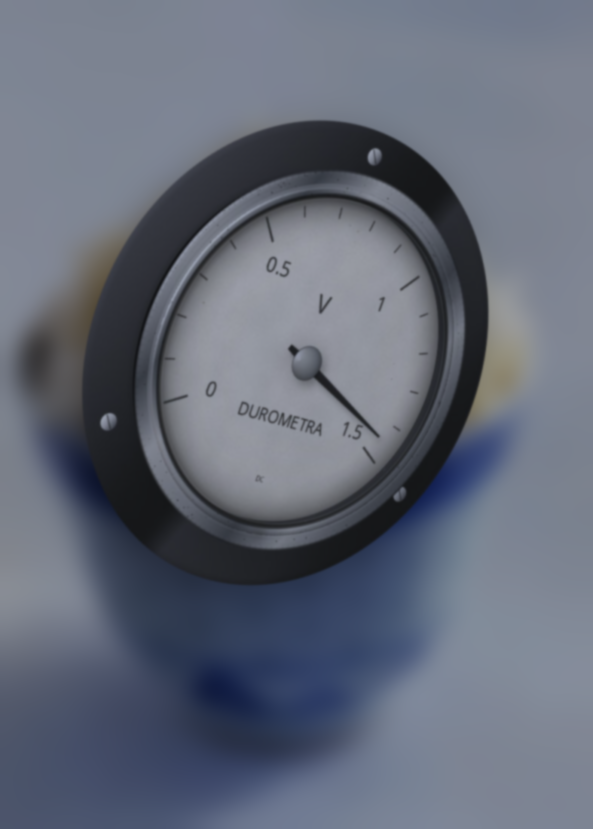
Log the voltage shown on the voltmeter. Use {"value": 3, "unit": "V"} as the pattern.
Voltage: {"value": 1.45, "unit": "V"}
